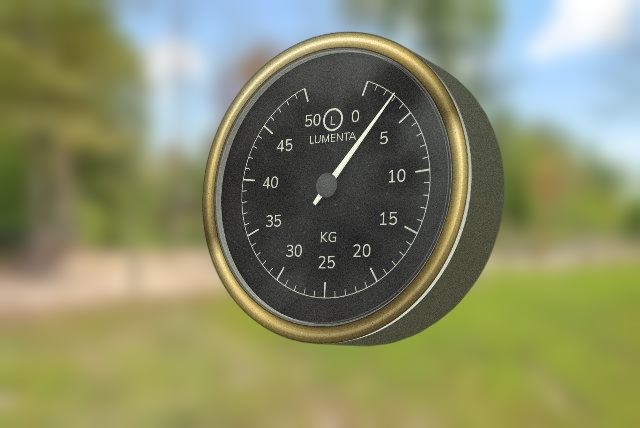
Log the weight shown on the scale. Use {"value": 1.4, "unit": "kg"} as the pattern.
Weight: {"value": 3, "unit": "kg"}
